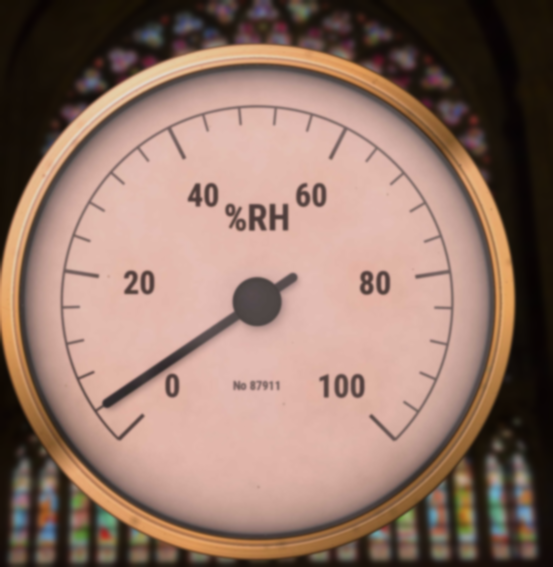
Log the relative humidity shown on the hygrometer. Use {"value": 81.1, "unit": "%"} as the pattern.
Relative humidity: {"value": 4, "unit": "%"}
